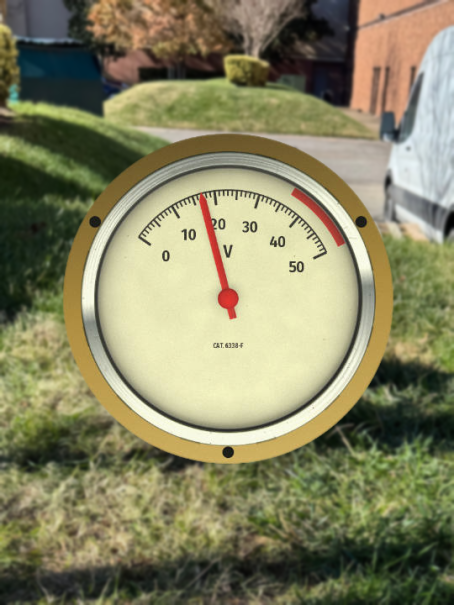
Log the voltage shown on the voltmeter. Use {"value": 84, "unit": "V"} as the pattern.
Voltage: {"value": 17, "unit": "V"}
